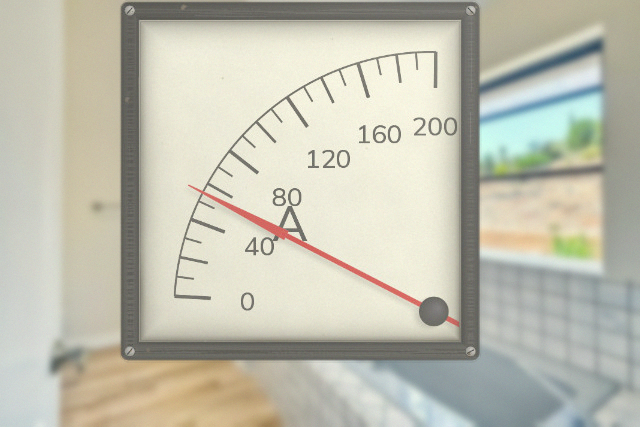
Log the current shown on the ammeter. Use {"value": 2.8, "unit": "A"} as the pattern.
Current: {"value": 55, "unit": "A"}
